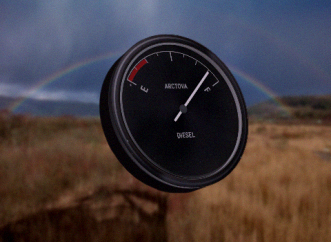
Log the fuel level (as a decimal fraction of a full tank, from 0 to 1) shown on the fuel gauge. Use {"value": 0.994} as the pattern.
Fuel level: {"value": 0.875}
